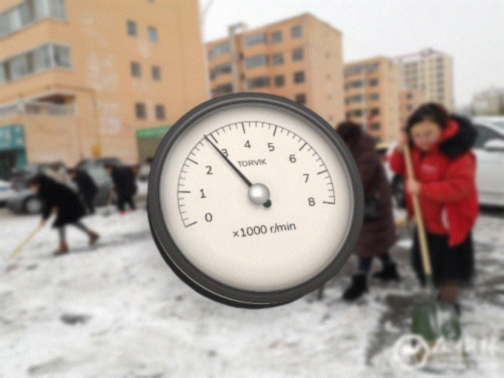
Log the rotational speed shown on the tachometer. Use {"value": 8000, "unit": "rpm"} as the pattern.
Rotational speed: {"value": 2800, "unit": "rpm"}
